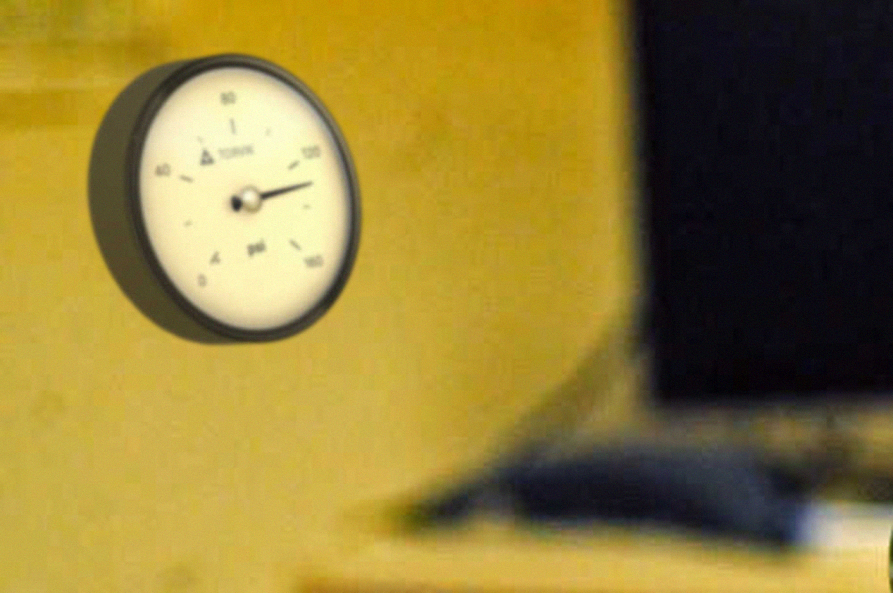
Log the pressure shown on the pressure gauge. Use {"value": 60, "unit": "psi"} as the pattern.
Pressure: {"value": 130, "unit": "psi"}
